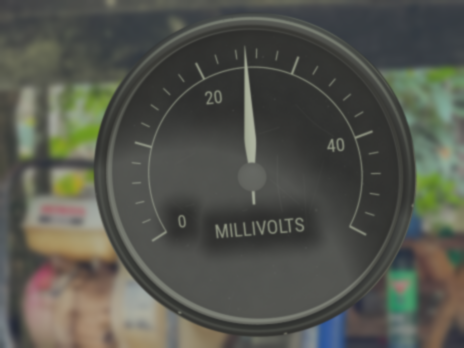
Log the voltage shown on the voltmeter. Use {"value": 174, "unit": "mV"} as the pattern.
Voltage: {"value": 25, "unit": "mV"}
